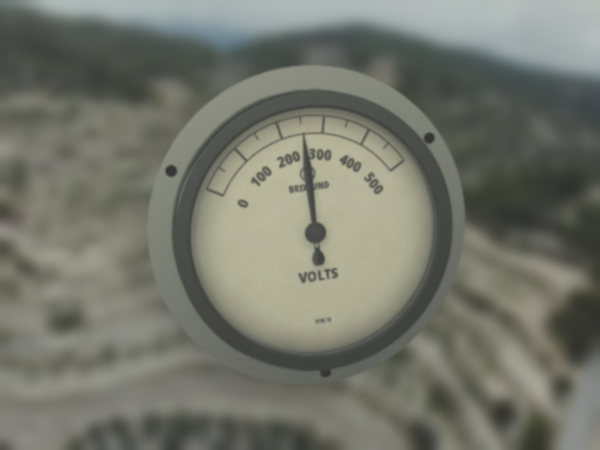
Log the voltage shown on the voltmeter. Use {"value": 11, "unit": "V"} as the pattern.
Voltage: {"value": 250, "unit": "V"}
